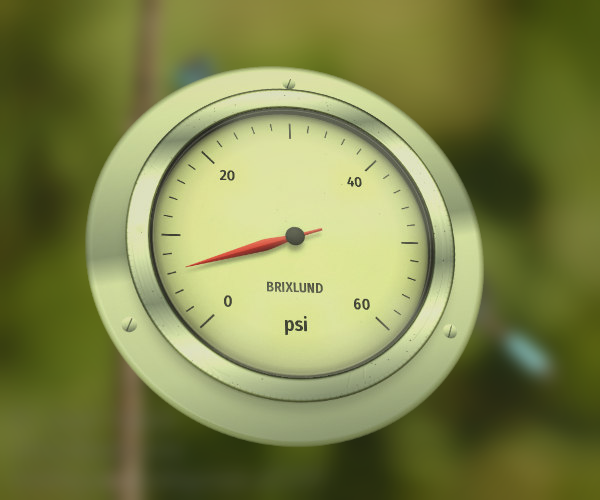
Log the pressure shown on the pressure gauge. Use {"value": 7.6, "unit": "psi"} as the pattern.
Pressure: {"value": 6, "unit": "psi"}
